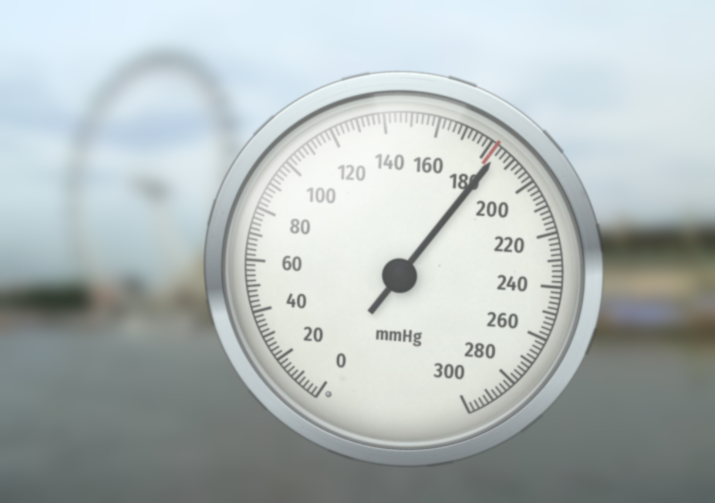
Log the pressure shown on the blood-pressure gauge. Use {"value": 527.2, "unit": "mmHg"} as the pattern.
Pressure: {"value": 184, "unit": "mmHg"}
